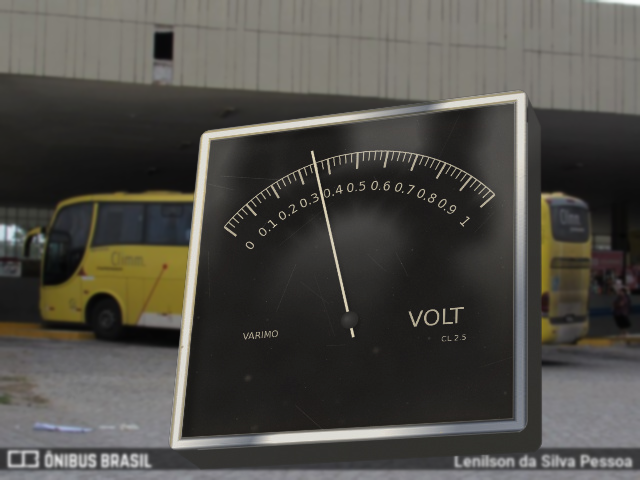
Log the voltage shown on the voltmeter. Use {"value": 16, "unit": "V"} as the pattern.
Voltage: {"value": 0.36, "unit": "V"}
